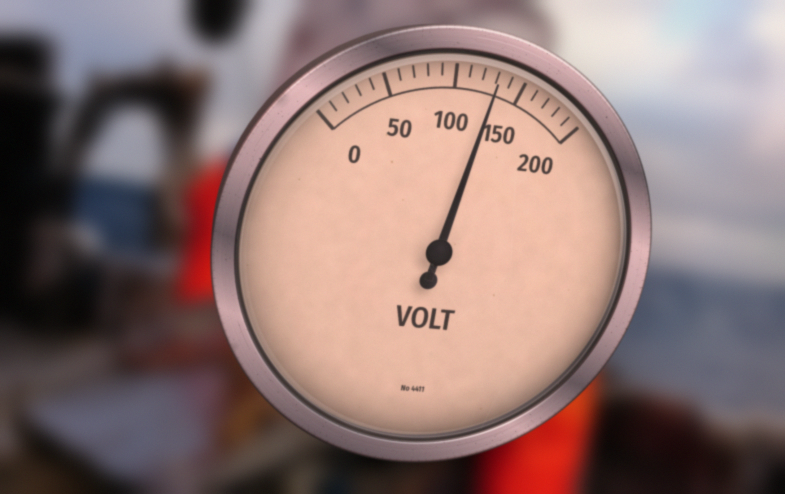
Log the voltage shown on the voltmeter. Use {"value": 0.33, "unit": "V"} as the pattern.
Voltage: {"value": 130, "unit": "V"}
